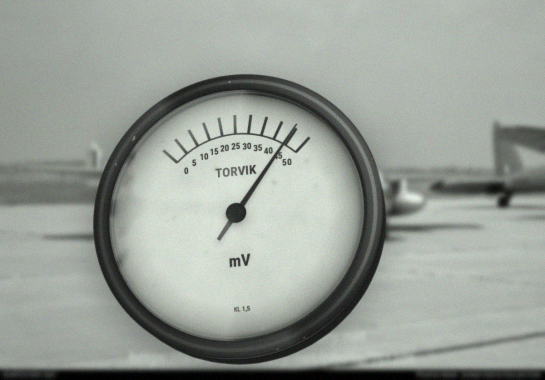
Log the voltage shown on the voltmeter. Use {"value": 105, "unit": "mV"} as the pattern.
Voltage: {"value": 45, "unit": "mV"}
